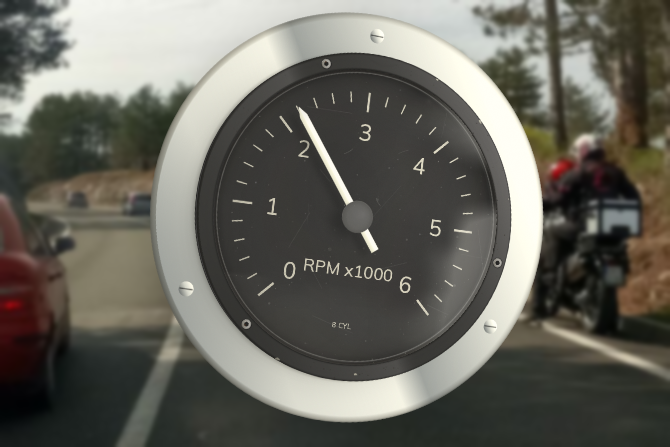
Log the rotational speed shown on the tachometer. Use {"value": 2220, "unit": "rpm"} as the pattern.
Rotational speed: {"value": 2200, "unit": "rpm"}
